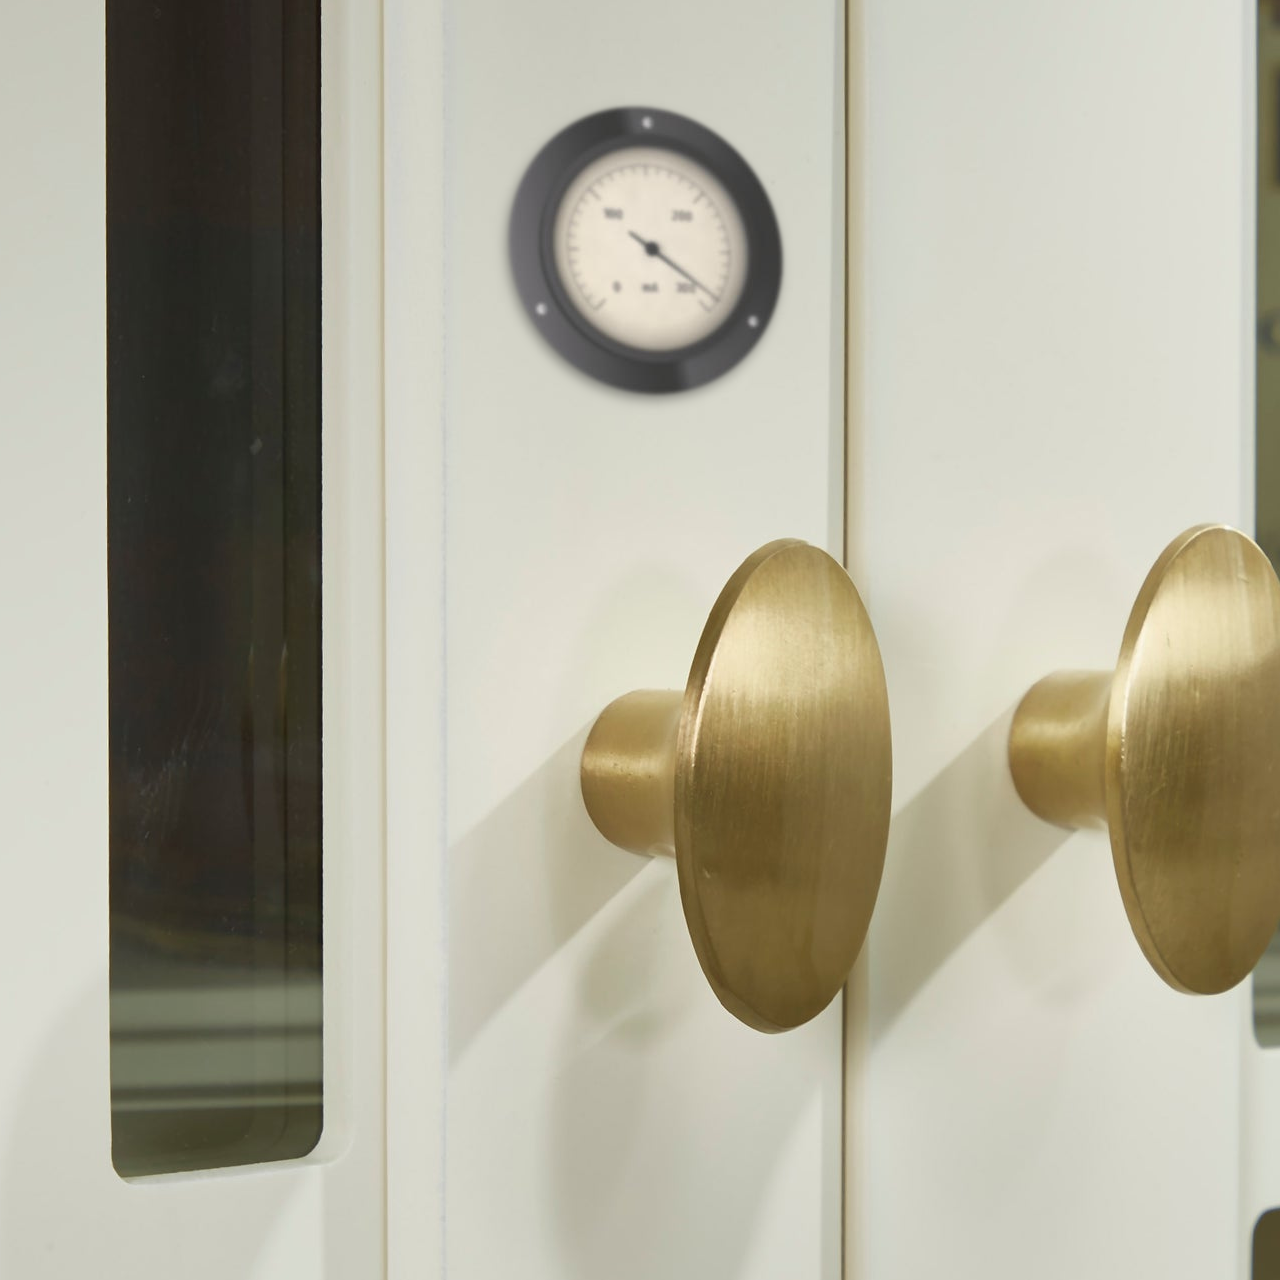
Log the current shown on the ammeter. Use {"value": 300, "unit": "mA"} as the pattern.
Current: {"value": 290, "unit": "mA"}
